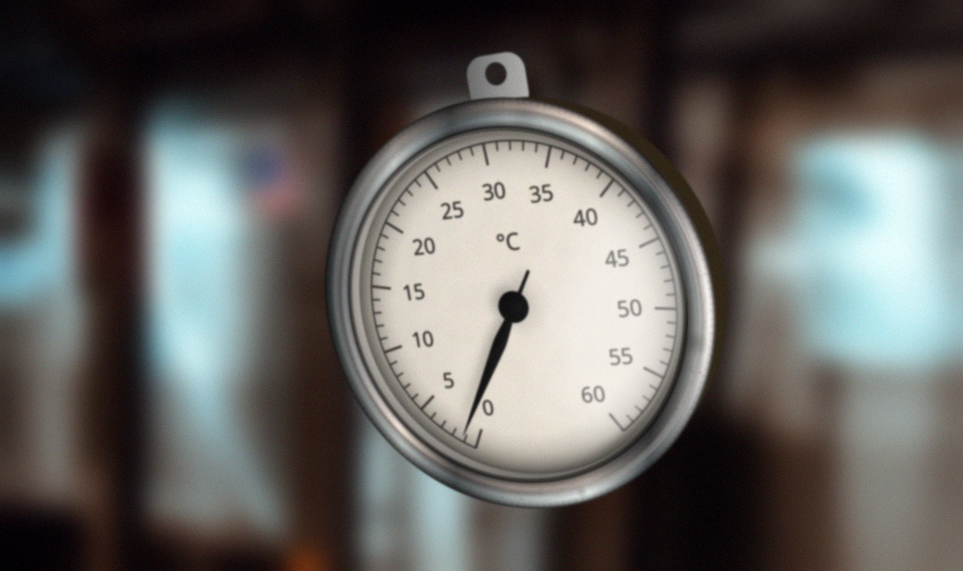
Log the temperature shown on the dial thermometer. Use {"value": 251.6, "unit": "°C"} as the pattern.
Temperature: {"value": 1, "unit": "°C"}
